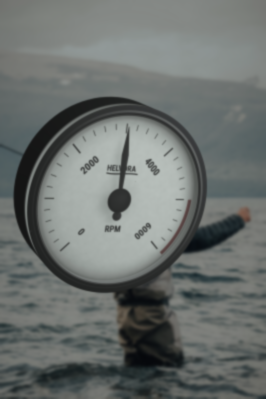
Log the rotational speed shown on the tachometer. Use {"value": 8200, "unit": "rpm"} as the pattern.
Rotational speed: {"value": 3000, "unit": "rpm"}
